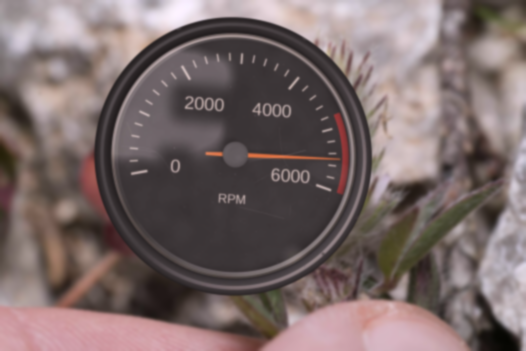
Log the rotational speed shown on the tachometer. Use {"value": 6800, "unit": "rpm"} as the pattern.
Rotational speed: {"value": 5500, "unit": "rpm"}
